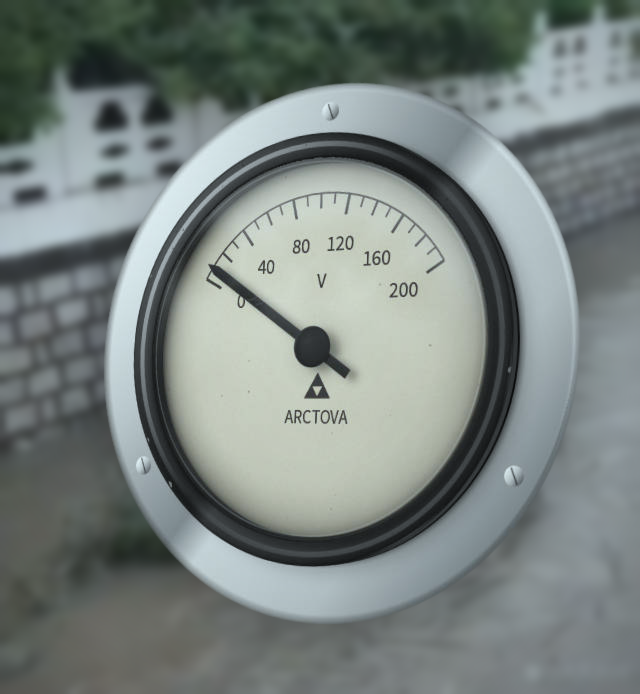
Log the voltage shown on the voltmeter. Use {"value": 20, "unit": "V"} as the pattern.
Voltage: {"value": 10, "unit": "V"}
